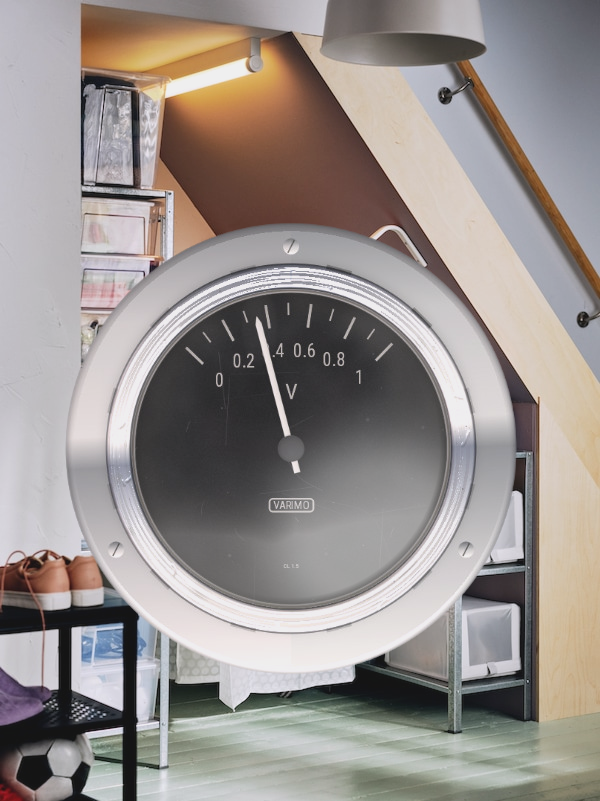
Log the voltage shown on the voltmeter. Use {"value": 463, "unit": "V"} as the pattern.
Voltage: {"value": 0.35, "unit": "V"}
